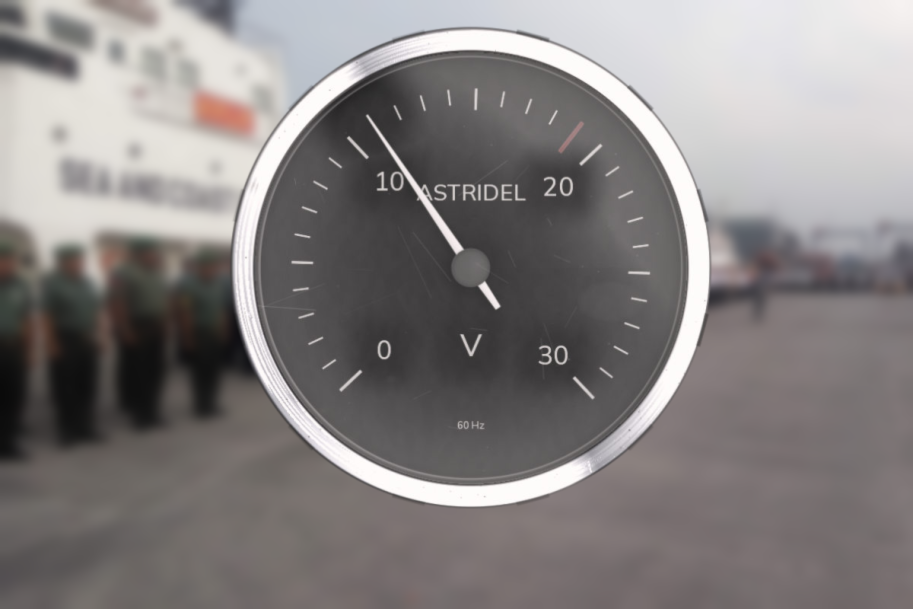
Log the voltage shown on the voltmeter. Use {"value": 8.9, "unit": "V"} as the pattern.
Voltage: {"value": 11, "unit": "V"}
